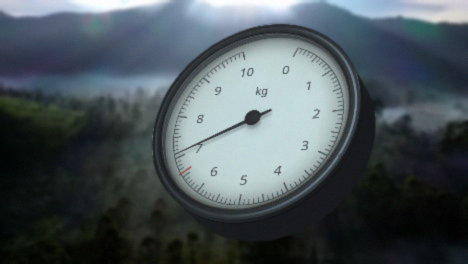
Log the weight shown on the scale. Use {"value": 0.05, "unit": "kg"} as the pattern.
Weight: {"value": 7, "unit": "kg"}
